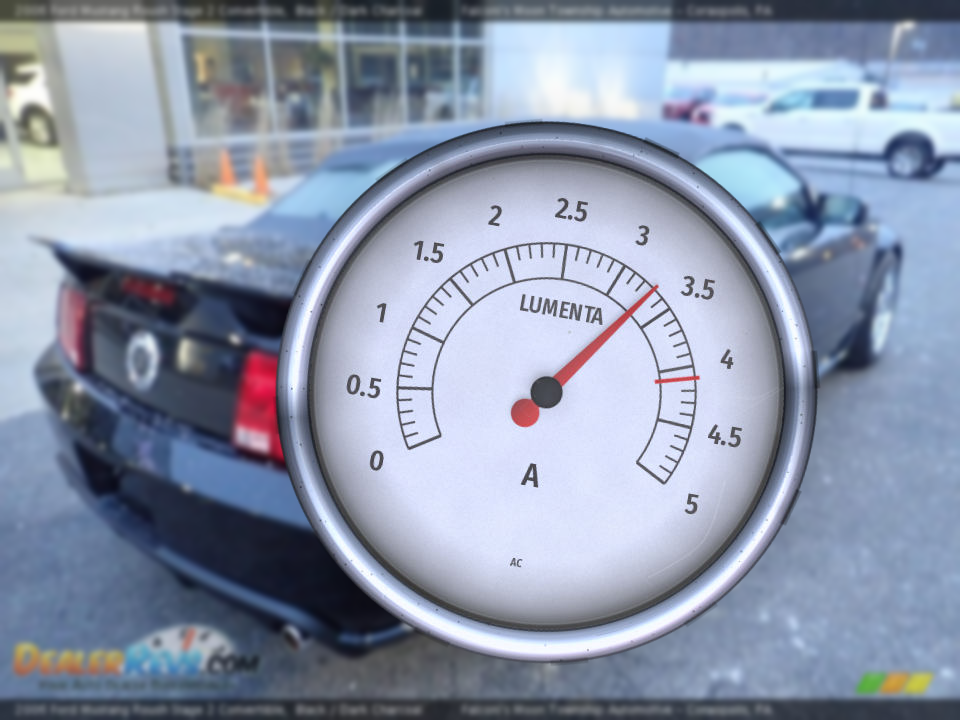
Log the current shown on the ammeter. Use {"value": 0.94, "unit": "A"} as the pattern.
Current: {"value": 3.3, "unit": "A"}
